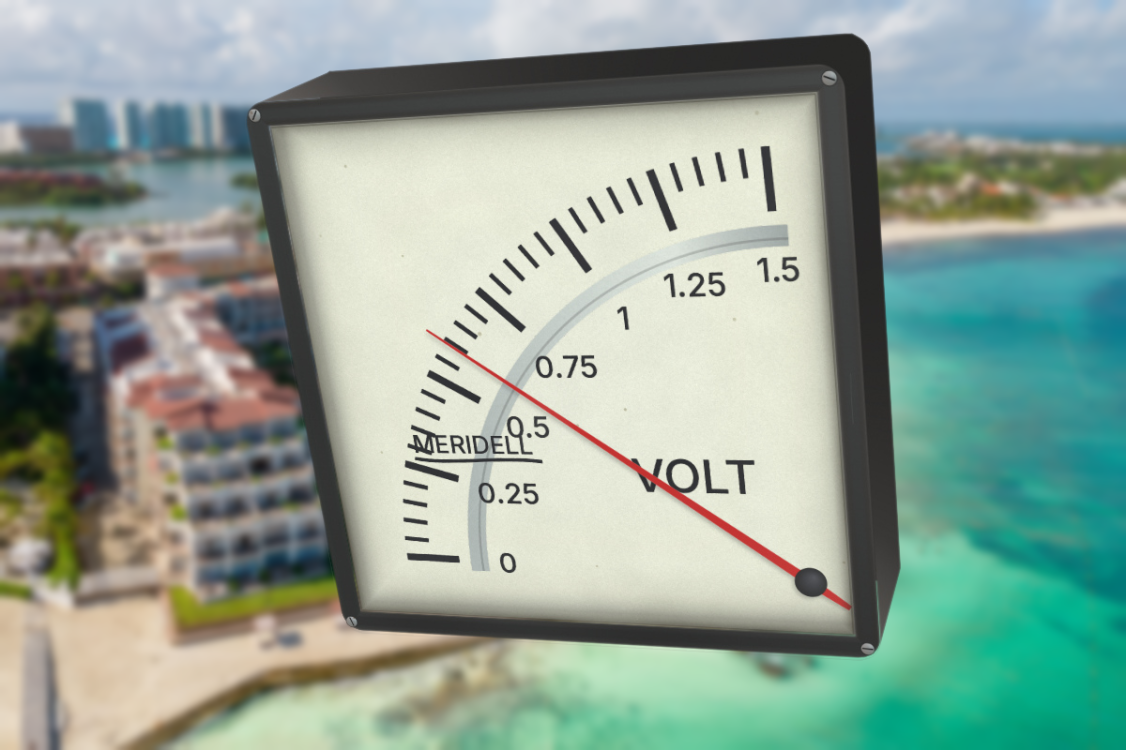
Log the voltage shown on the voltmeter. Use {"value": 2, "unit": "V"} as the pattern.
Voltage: {"value": 0.6, "unit": "V"}
